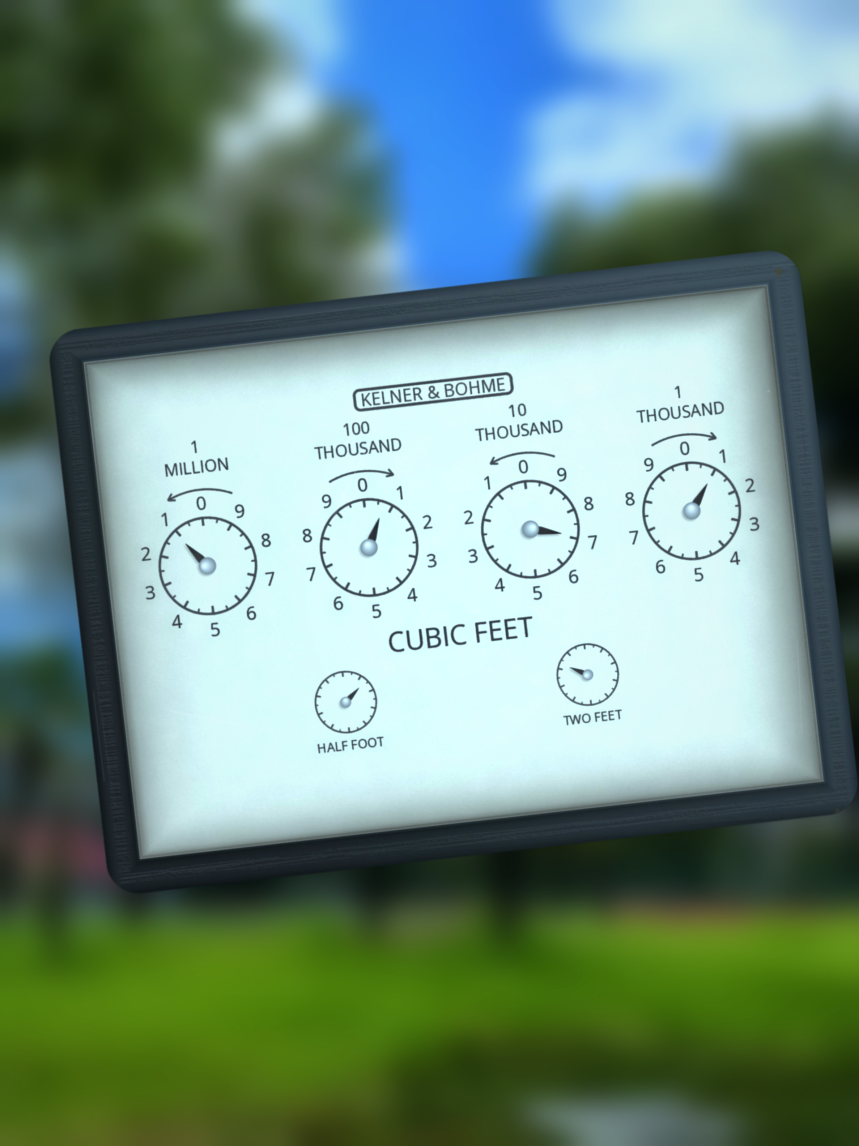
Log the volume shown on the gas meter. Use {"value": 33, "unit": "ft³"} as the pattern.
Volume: {"value": 107100, "unit": "ft³"}
